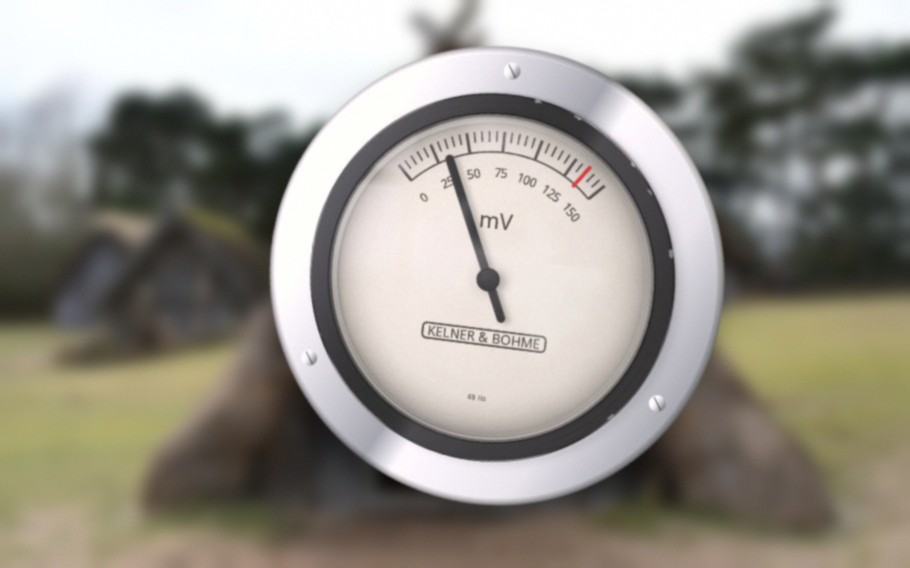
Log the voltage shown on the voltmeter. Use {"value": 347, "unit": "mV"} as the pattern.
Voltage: {"value": 35, "unit": "mV"}
